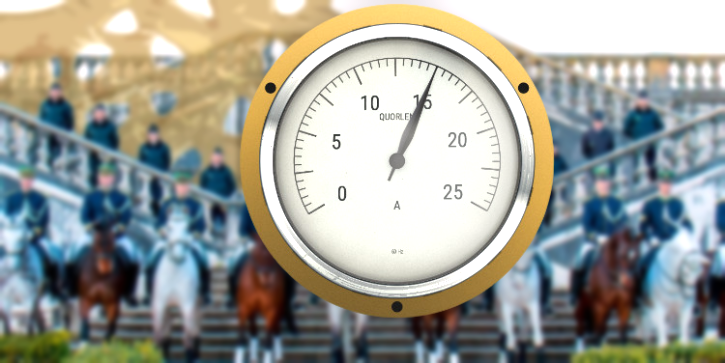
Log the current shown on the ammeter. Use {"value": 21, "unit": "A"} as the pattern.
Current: {"value": 15, "unit": "A"}
